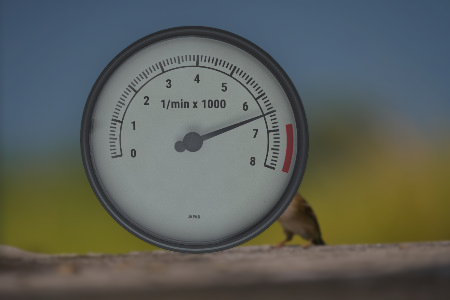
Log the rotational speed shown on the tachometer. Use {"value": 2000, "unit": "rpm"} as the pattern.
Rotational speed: {"value": 6500, "unit": "rpm"}
